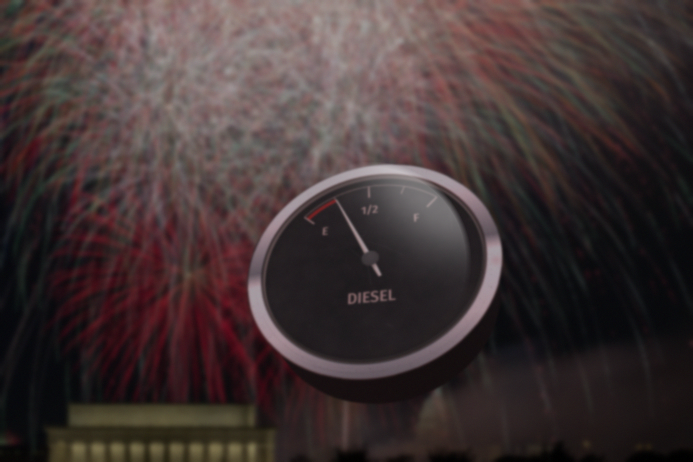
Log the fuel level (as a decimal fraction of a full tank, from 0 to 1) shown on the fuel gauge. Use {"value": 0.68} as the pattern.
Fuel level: {"value": 0.25}
